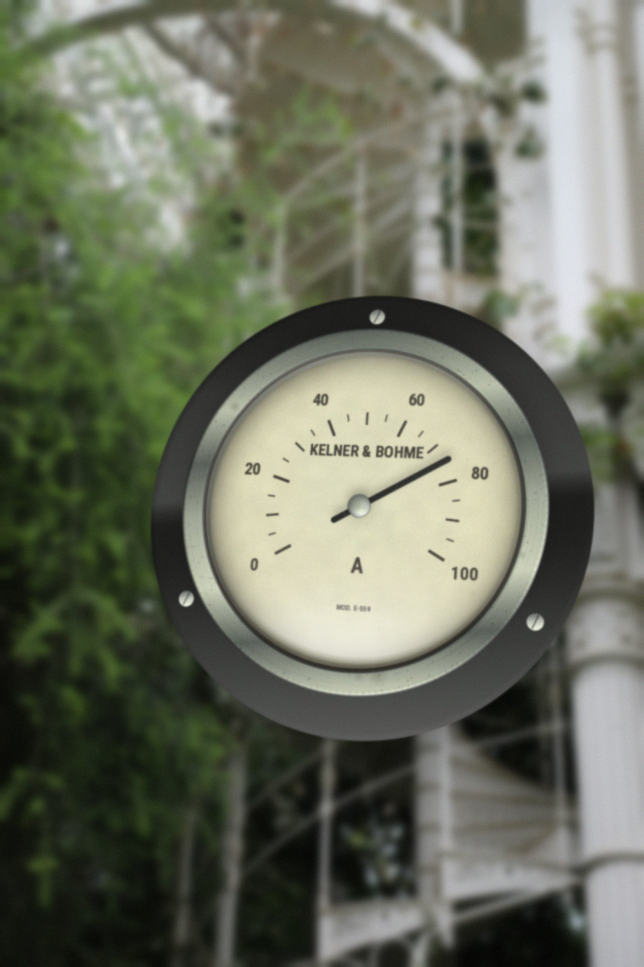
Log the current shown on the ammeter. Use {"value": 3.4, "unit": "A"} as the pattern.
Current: {"value": 75, "unit": "A"}
